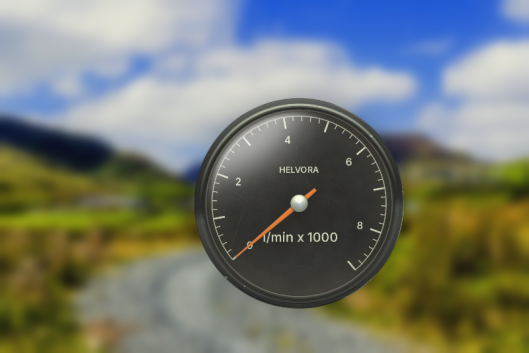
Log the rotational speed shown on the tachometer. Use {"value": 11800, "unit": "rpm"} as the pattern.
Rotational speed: {"value": 0, "unit": "rpm"}
